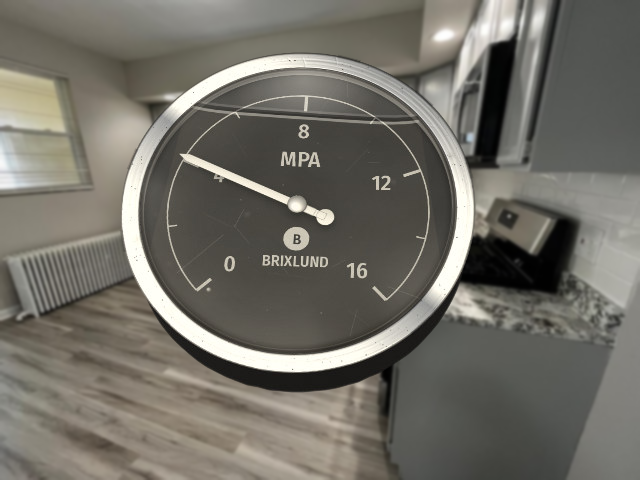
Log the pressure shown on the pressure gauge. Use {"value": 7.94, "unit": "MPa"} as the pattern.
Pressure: {"value": 4, "unit": "MPa"}
